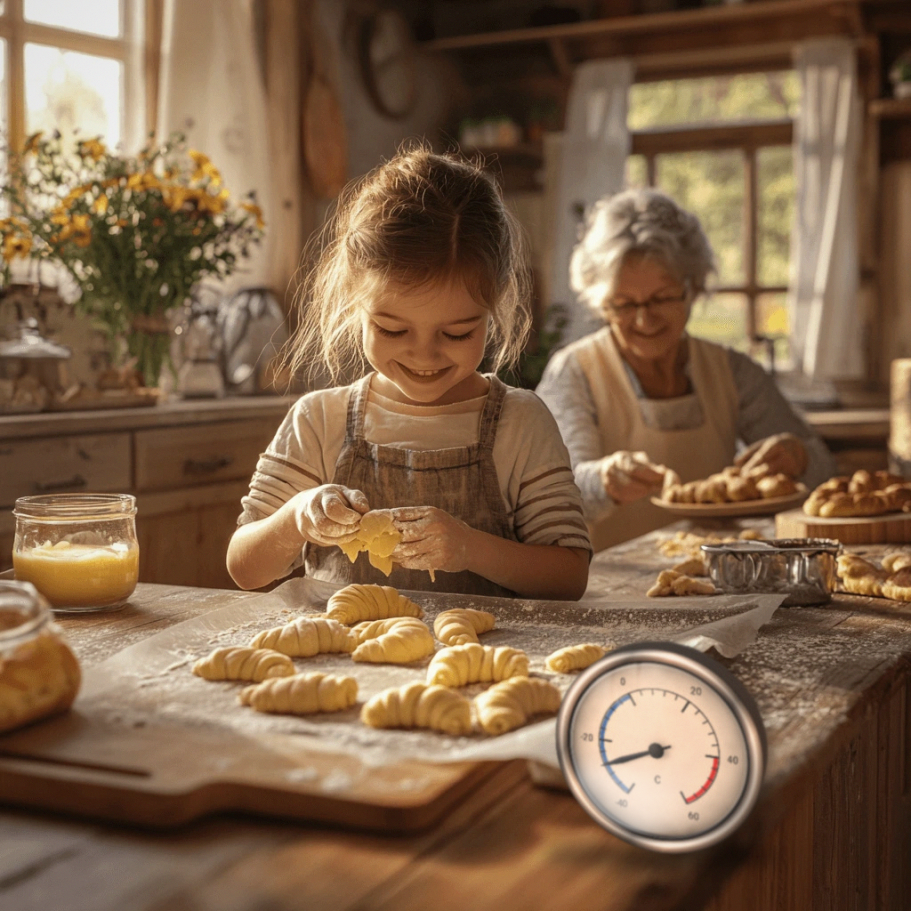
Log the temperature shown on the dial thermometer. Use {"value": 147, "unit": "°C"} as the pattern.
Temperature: {"value": -28, "unit": "°C"}
